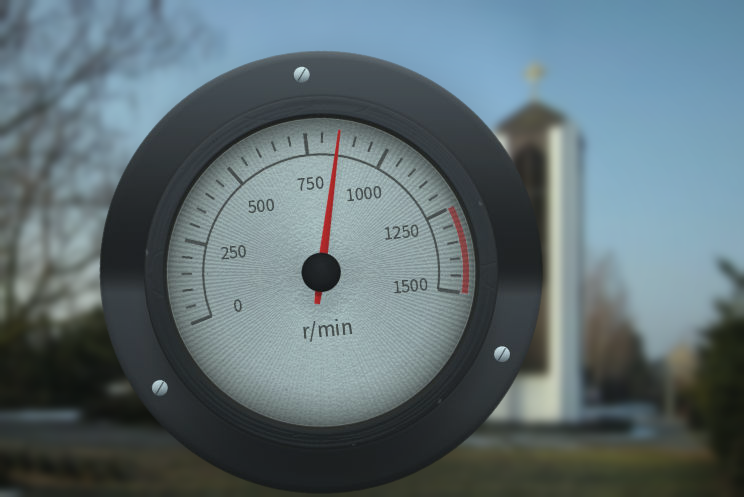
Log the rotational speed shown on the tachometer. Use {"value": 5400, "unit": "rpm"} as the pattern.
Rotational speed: {"value": 850, "unit": "rpm"}
